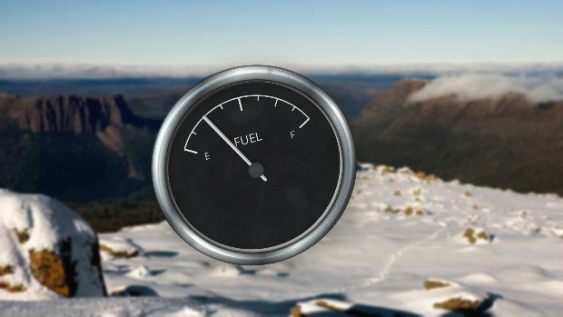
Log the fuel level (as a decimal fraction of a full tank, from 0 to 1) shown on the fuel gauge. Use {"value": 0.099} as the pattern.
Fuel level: {"value": 0.25}
